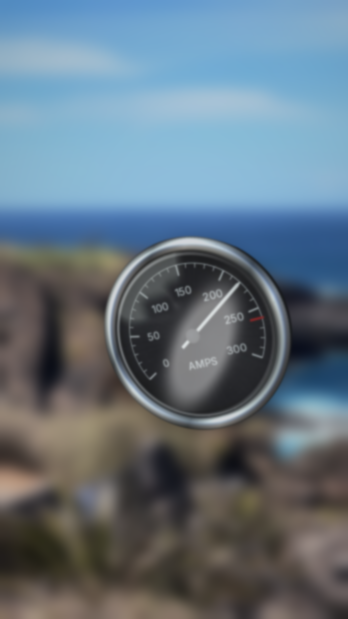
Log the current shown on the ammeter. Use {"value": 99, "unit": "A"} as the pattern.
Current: {"value": 220, "unit": "A"}
